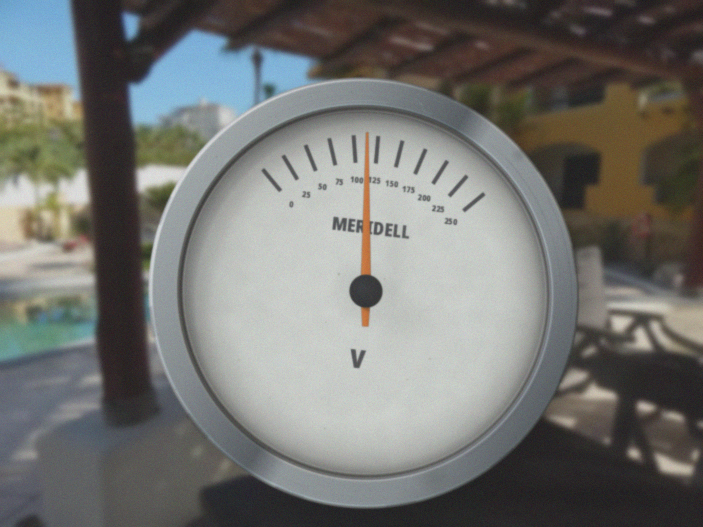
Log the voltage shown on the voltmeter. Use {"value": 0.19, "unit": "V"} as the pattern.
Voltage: {"value": 112.5, "unit": "V"}
